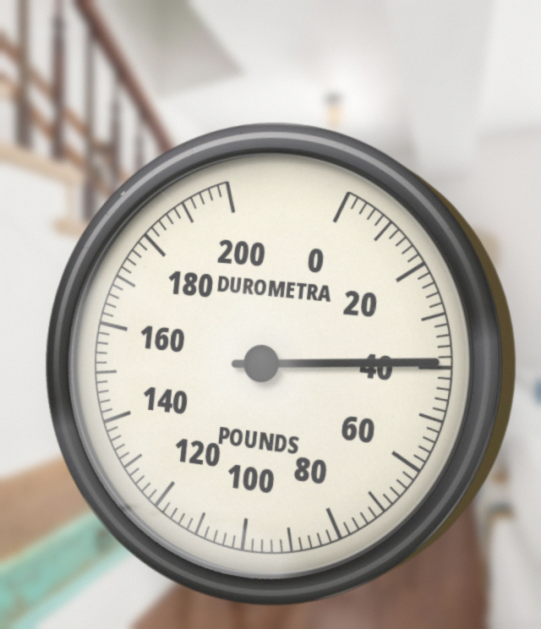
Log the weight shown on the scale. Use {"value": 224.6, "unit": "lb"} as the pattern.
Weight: {"value": 39, "unit": "lb"}
